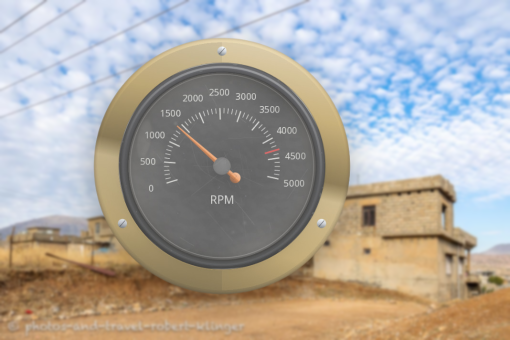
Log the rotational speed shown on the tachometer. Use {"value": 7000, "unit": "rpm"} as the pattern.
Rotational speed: {"value": 1400, "unit": "rpm"}
